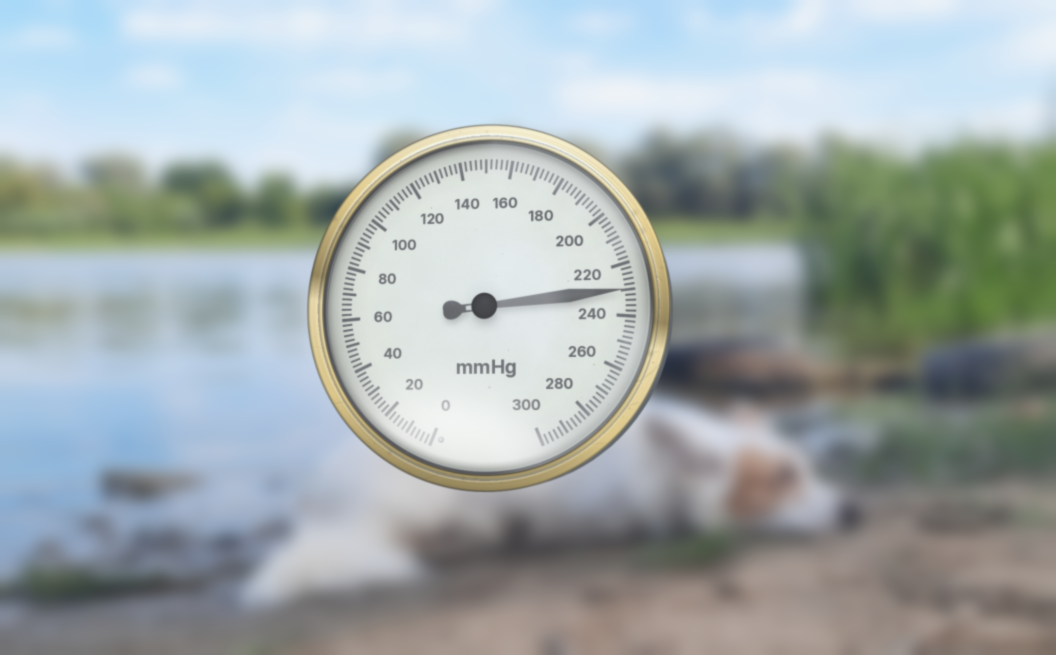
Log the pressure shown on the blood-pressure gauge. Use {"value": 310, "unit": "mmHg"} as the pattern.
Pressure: {"value": 230, "unit": "mmHg"}
